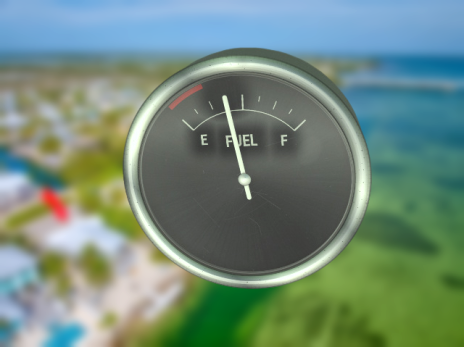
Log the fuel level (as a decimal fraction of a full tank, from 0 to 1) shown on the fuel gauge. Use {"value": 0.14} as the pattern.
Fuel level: {"value": 0.375}
